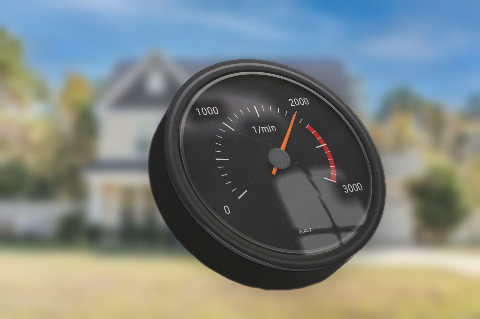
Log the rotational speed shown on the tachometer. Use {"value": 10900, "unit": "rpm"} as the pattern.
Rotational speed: {"value": 2000, "unit": "rpm"}
